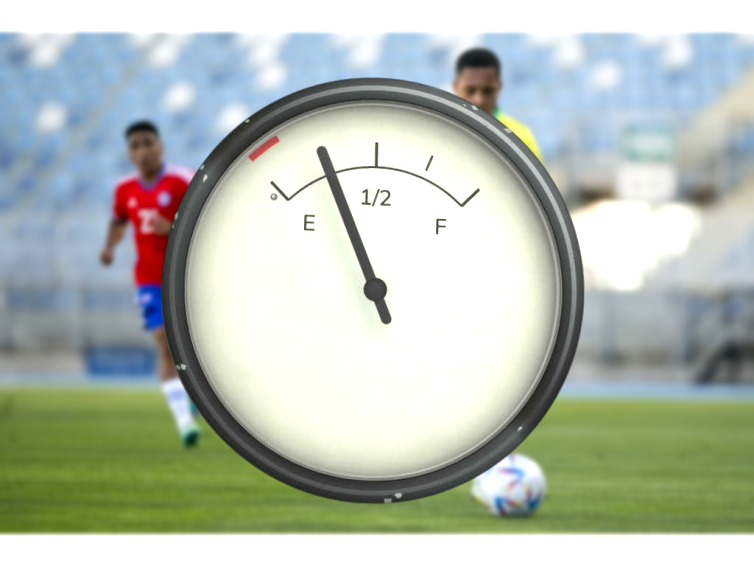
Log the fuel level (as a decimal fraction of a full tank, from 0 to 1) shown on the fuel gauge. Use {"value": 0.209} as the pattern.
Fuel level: {"value": 0.25}
